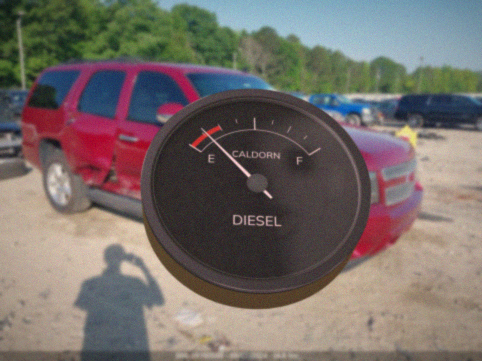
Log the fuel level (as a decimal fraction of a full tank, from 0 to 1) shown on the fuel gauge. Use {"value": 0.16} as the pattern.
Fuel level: {"value": 0.125}
